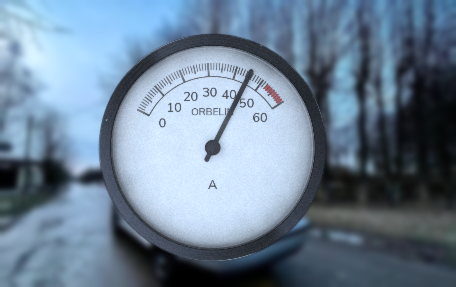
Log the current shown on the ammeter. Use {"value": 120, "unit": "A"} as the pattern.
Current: {"value": 45, "unit": "A"}
